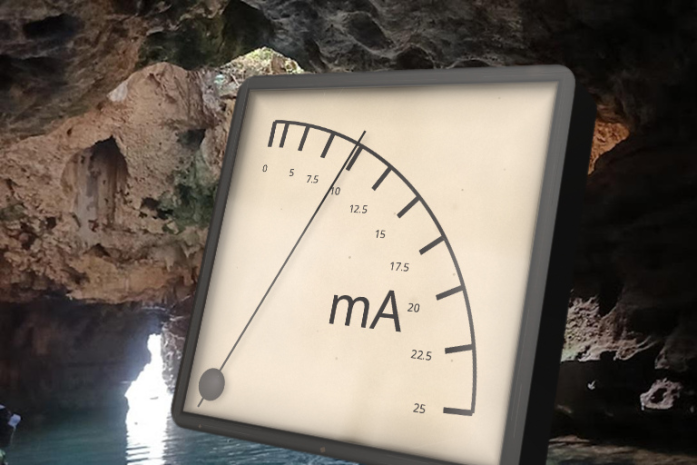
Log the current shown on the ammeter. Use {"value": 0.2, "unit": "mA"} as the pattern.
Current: {"value": 10, "unit": "mA"}
